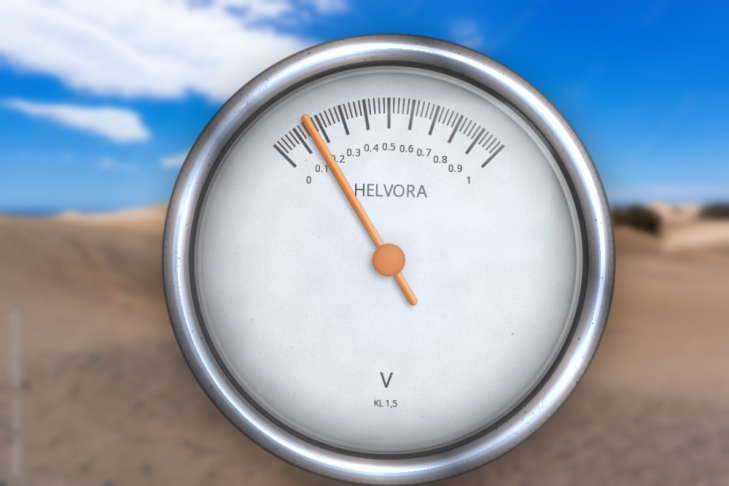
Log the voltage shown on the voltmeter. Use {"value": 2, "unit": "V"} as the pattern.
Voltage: {"value": 0.16, "unit": "V"}
